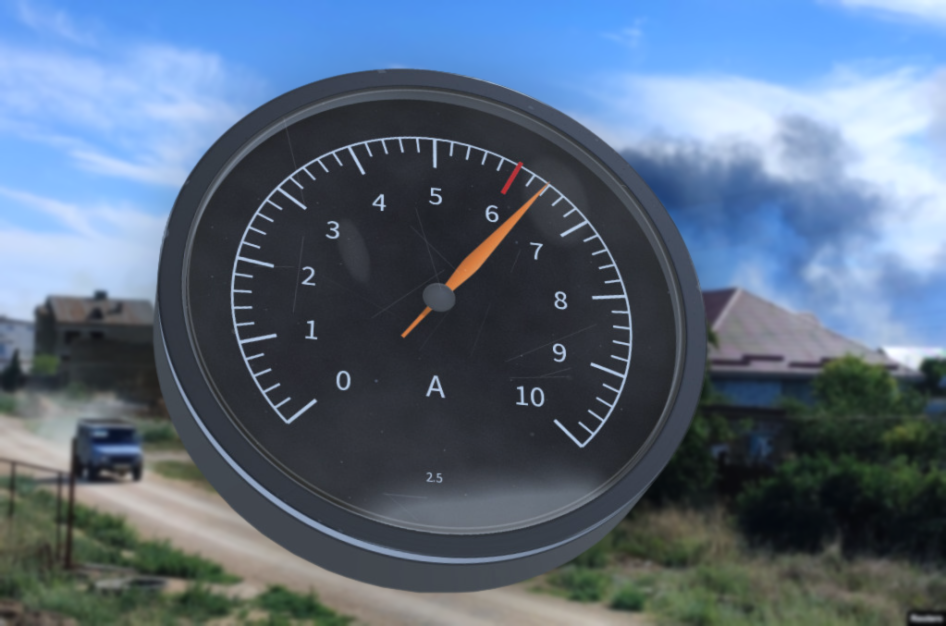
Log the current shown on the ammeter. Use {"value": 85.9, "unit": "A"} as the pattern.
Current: {"value": 6.4, "unit": "A"}
